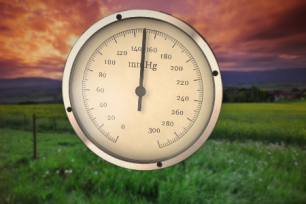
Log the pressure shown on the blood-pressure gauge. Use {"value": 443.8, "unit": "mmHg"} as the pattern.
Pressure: {"value": 150, "unit": "mmHg"}
